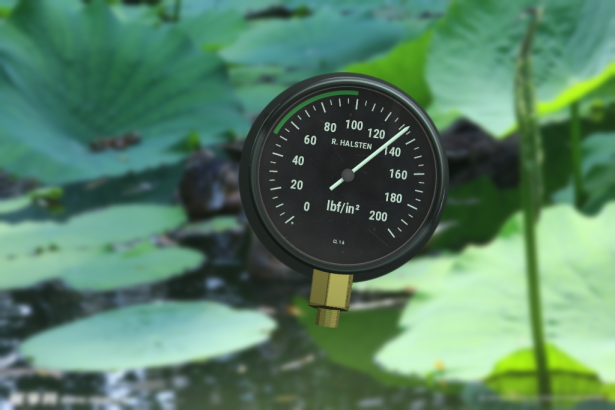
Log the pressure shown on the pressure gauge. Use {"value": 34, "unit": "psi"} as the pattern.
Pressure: {"value": 132.5, "unit": "psi"}
